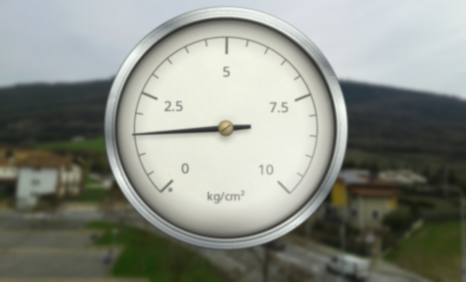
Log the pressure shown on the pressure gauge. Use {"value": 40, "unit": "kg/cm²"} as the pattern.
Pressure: {"value": 1.5, "unit": "kg/cm²"}
